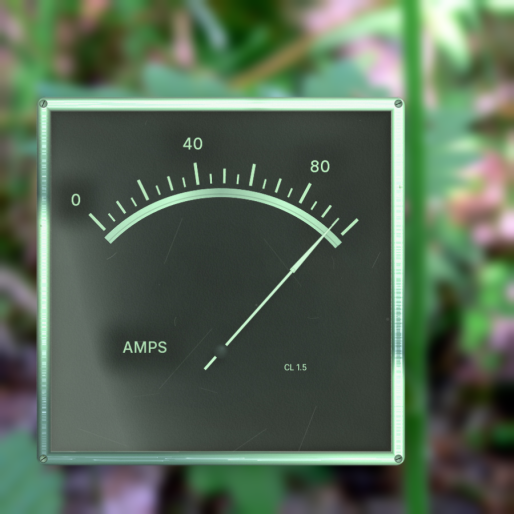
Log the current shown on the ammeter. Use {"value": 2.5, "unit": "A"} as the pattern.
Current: {"value": 95, "unit": "A"}
